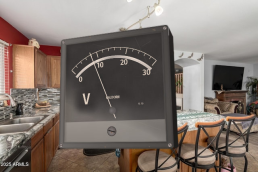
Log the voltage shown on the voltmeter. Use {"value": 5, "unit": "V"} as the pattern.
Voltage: {"value": 8, "unit": "V"}
